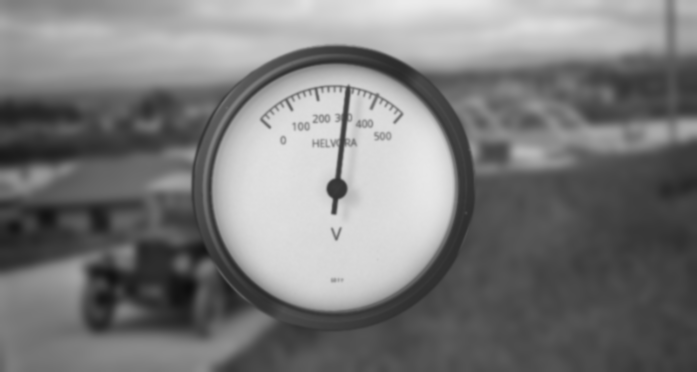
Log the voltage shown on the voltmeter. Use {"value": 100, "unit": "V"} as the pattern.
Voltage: {"value": 300, "unit": "V"}
